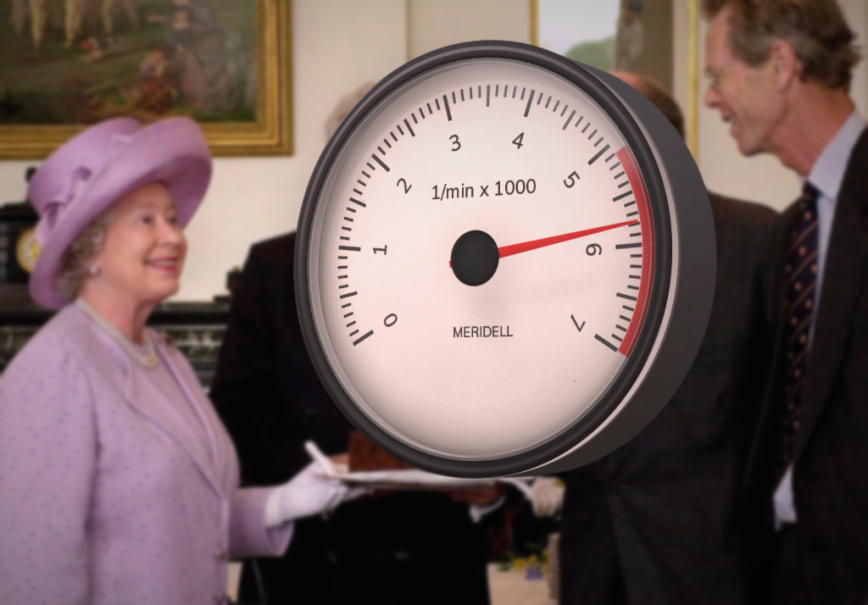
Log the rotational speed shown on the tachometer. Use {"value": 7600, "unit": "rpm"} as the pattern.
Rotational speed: {"value": 5800, "unit": "rpm"}
